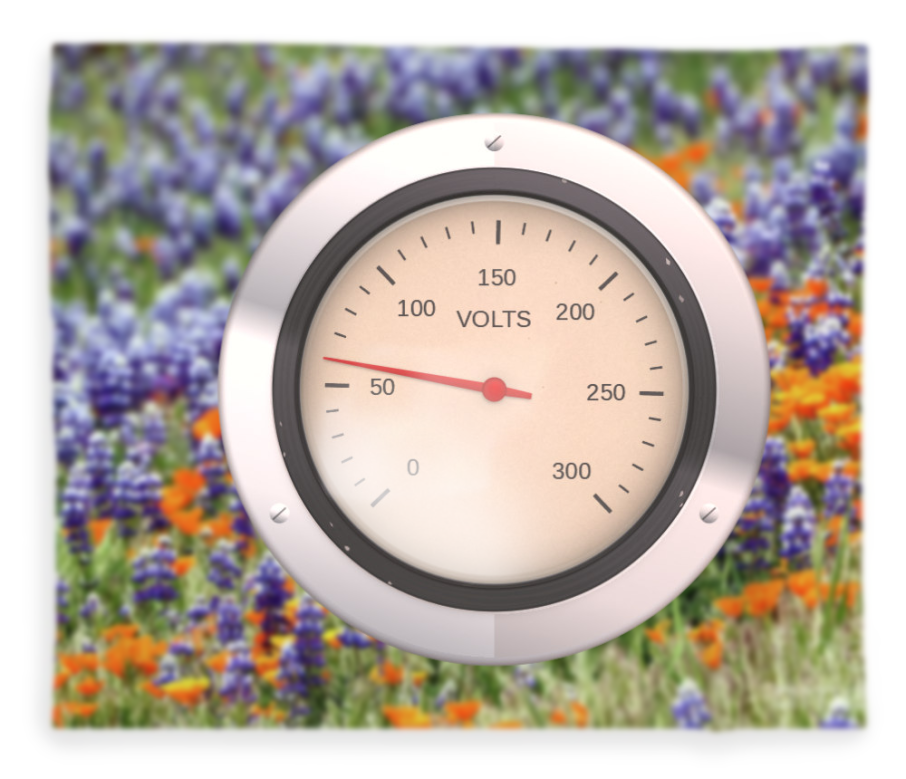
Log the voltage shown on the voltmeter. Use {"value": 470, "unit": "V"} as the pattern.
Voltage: {"value": 60, "unit": "V"}
